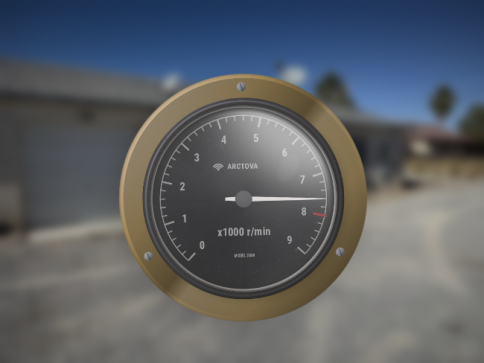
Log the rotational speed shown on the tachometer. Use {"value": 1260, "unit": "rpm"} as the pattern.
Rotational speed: {"value": 7600, "unit": "rpm"}
